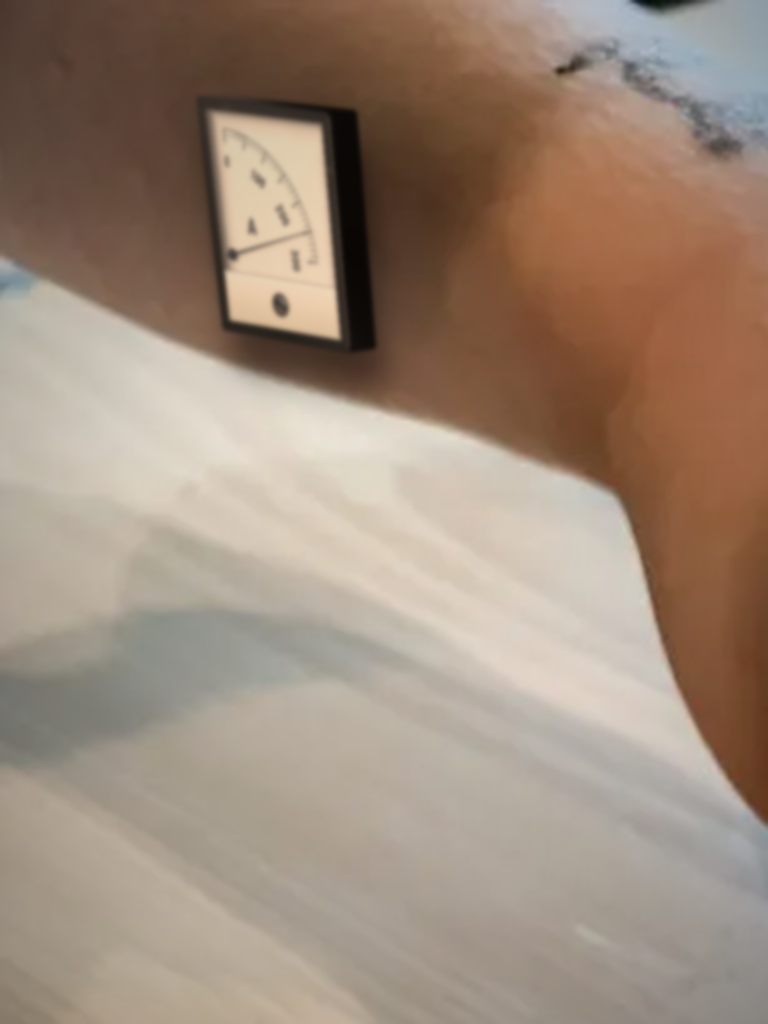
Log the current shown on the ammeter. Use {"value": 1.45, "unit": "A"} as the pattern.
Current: {"value": 250, "unit": "A"}
